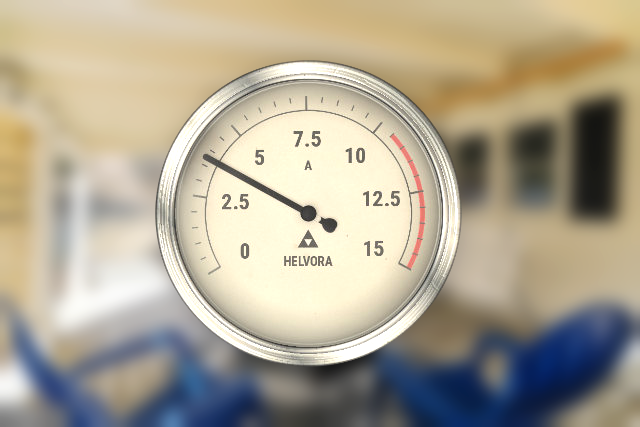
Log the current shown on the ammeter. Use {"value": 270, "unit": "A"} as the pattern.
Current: {"value": 3.75, "unit": "A"}
